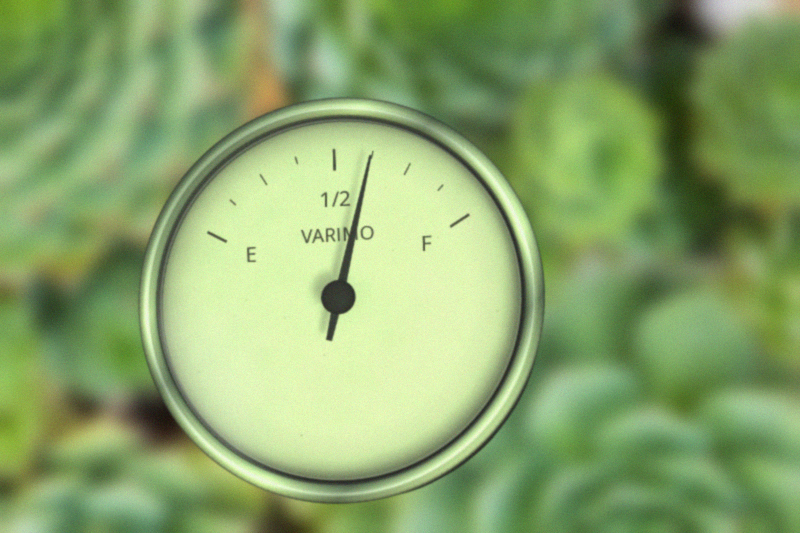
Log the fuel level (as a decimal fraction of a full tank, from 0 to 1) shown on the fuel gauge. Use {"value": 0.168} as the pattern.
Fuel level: {"value": 0.625}
